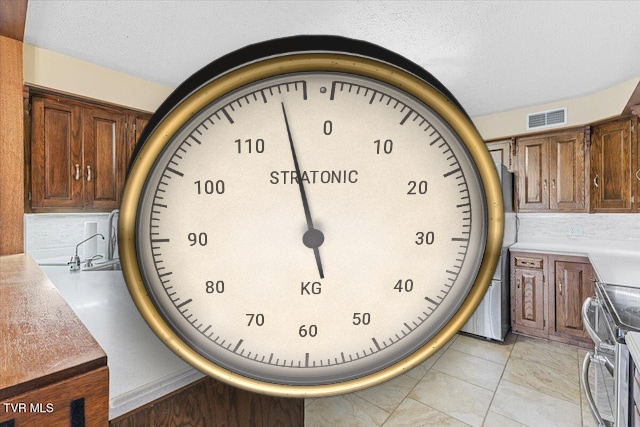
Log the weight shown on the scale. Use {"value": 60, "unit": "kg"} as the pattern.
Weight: {"value": 117, "unit": "kg"}
